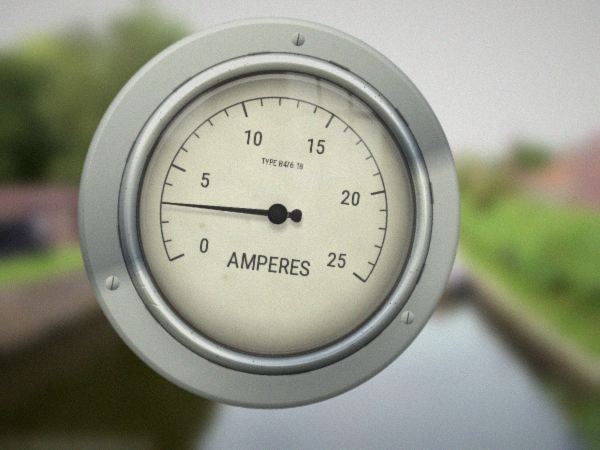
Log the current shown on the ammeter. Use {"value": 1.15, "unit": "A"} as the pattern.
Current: {"value": 3, "unit": "A"}
